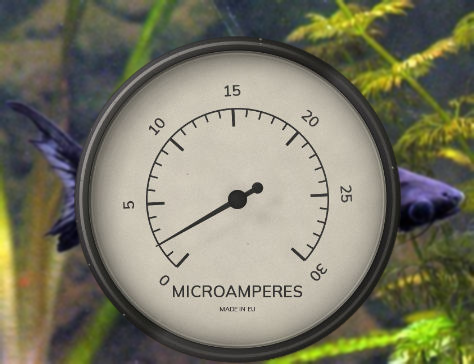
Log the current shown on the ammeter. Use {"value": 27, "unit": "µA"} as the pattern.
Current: {"value": 2, "unit": "µA"}
